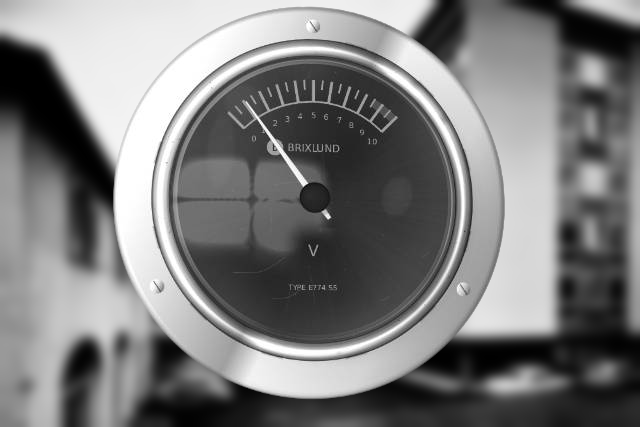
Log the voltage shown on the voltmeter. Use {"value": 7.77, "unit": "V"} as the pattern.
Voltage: {"value": 1, "unit": "V"}
